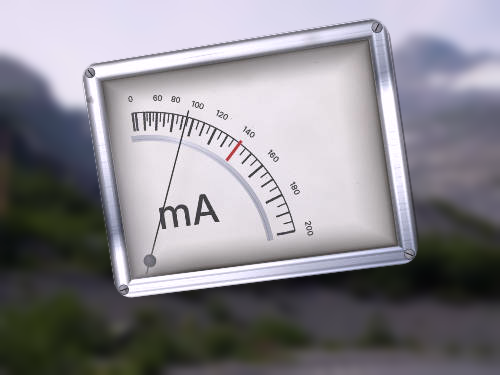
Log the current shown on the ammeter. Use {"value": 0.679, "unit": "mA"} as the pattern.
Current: {"value": 95, "unit": "mA"}
